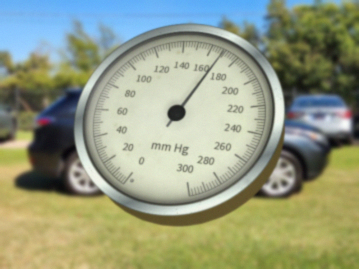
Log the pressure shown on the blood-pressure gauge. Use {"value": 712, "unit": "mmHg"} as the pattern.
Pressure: {"value": 170, "unit": "mmHg"}
